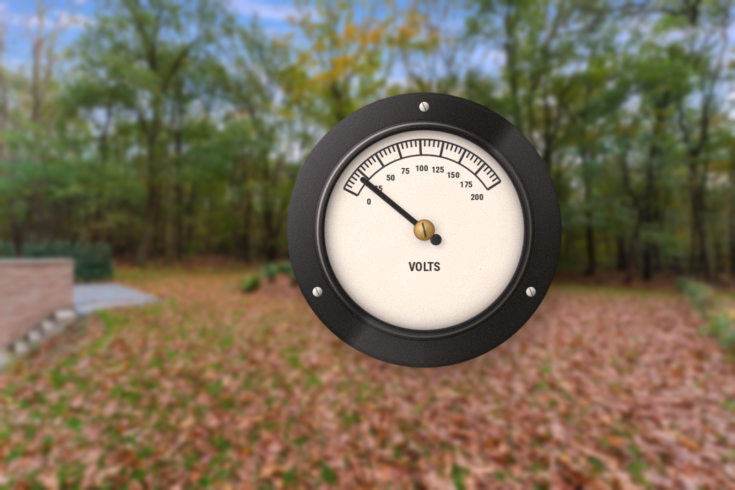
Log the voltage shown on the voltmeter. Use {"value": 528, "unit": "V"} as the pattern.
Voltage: {"value": 20, "unit": "V"}
